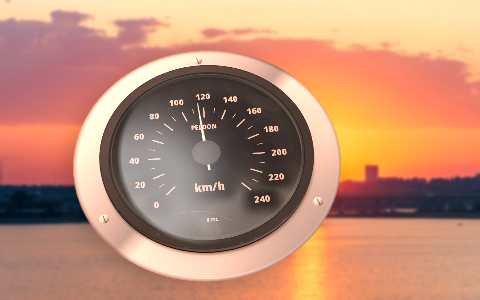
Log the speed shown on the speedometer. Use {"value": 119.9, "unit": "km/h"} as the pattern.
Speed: {"value": 115, "unit": "km/h"}
